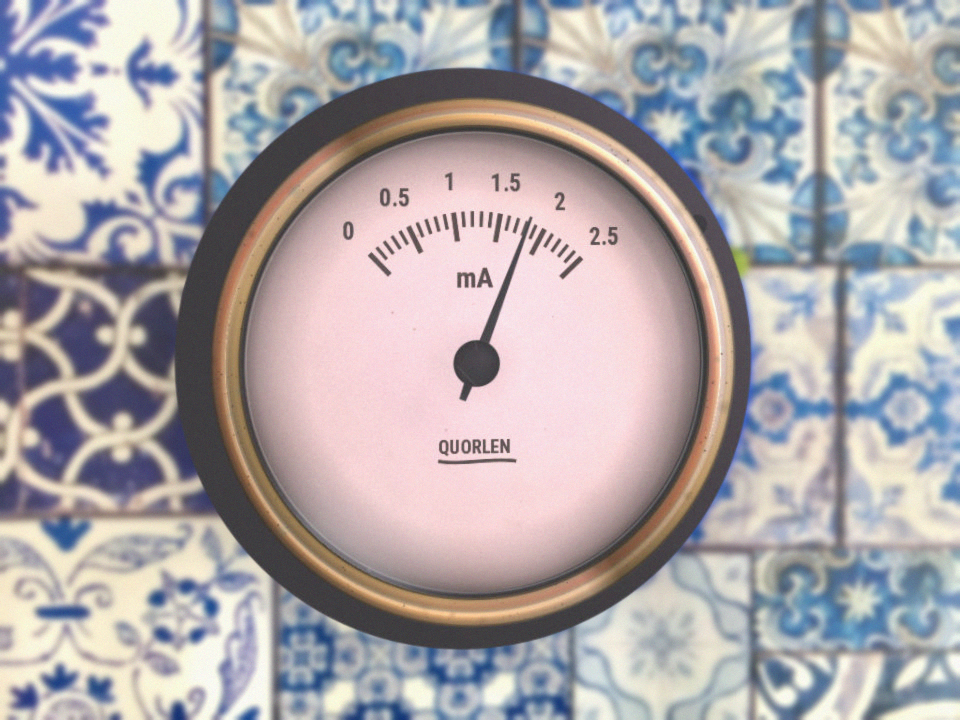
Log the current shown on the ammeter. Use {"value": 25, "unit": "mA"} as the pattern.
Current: {"value": 1.8, "unit": "mA"}
